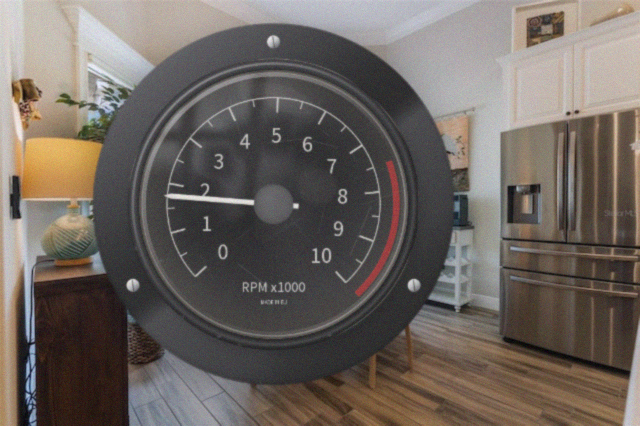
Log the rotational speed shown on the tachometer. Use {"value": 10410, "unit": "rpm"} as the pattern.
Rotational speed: {"value": 1750, "unit": "rpm"}
